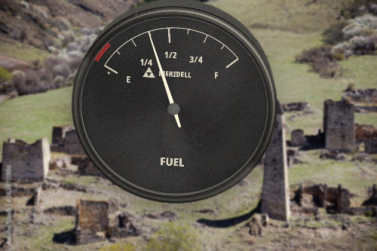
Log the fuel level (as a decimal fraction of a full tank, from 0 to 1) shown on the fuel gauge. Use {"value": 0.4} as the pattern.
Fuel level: {"value": 0.375}
